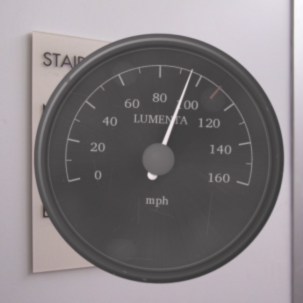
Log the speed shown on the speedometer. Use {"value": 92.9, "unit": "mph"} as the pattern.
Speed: {"value": 95, "unit": "mph"}
